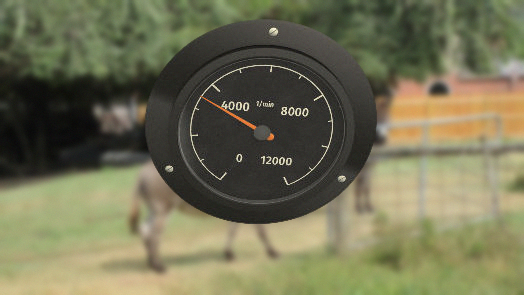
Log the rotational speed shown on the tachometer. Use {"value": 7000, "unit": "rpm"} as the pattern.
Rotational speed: {"value": 3500, "unit": "rpm"}
